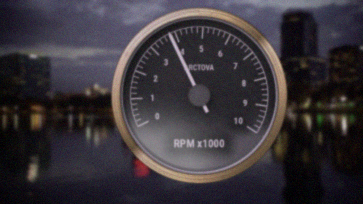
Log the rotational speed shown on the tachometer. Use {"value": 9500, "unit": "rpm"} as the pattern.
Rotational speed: {"value": 3800, "unit": "rpm"}
